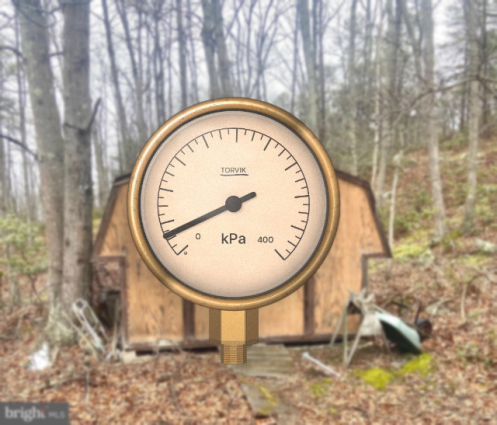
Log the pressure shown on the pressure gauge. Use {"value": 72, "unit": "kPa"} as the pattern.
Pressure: {"value": 25, "unit": "kPa"}
